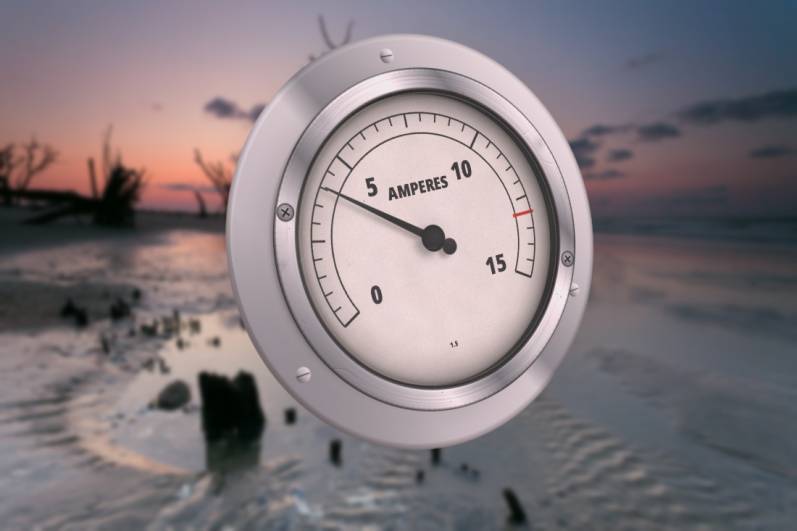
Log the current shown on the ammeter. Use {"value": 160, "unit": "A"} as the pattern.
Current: {"value": 4, "unit": "A"}
